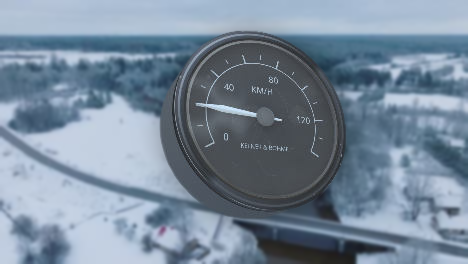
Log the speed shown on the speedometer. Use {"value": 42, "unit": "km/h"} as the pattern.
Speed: {"value": 20, "unit": "km/h"}
